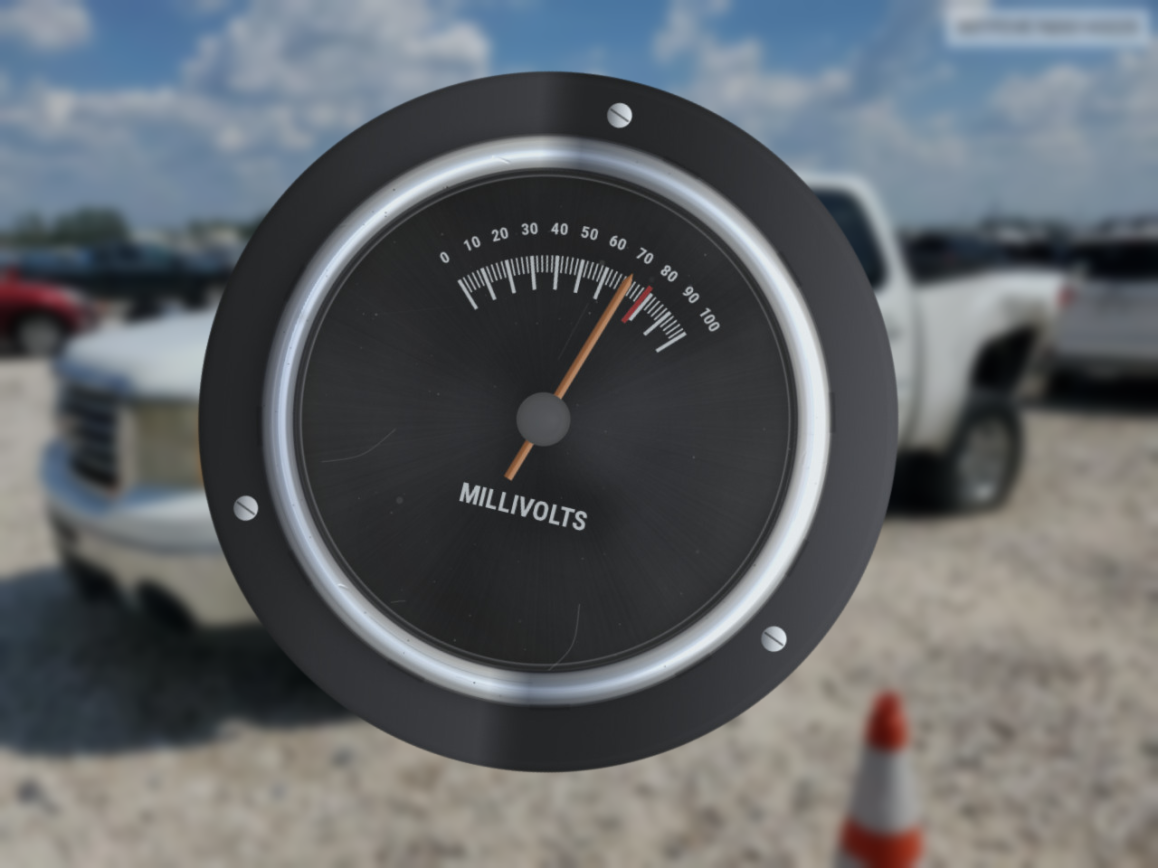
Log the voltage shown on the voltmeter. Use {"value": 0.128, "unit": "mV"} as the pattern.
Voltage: {"value": 70, "unit": "mV"}
